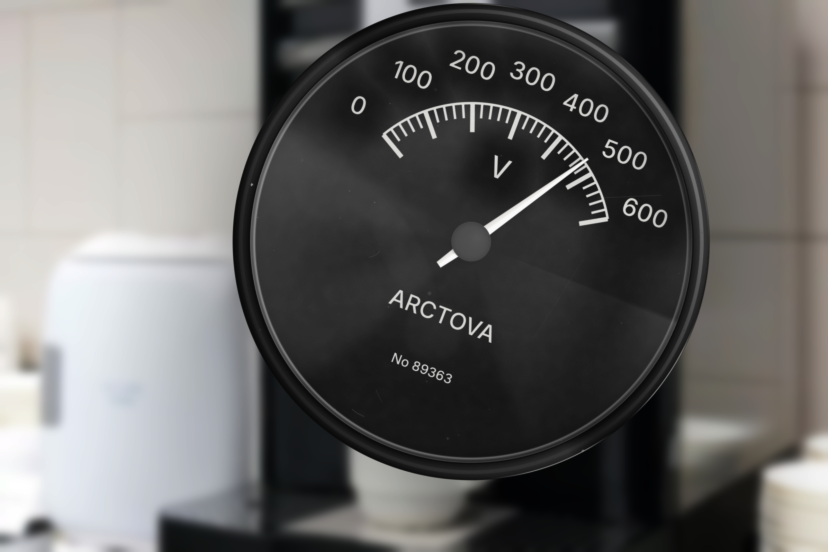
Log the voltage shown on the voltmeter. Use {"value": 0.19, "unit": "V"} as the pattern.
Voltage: {"value": 470, "unit": "V"}
